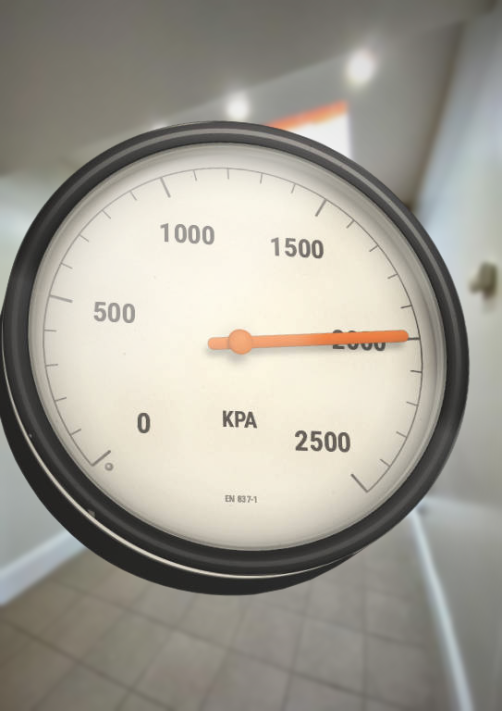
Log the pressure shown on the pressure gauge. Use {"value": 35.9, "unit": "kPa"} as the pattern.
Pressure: {"value": 2000, "unit": "kPa"}
